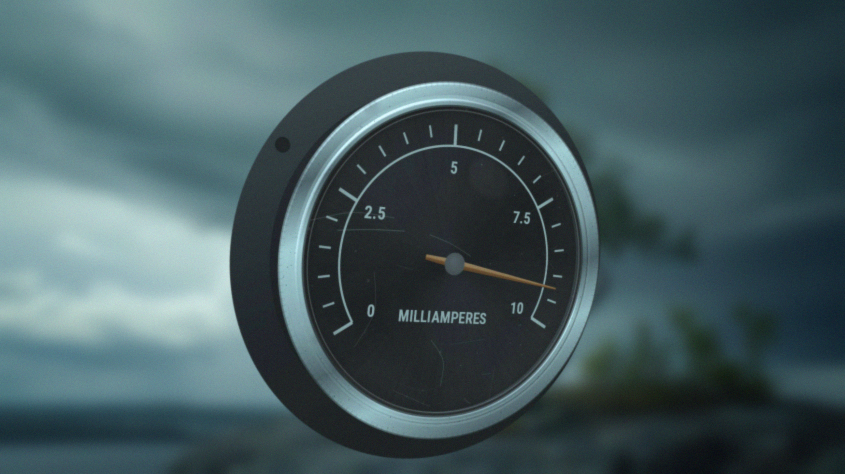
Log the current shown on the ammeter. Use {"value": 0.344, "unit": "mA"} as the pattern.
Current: {"value": 9.25, "unit": "mA"}
